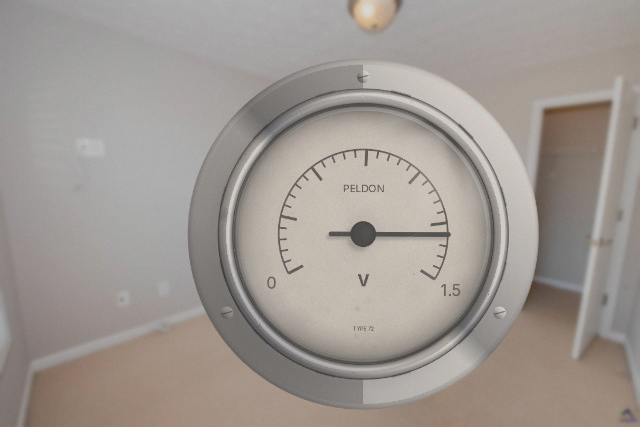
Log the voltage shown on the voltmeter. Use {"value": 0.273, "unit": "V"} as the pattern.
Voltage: {"value": 1.3, "unit": "V"}
